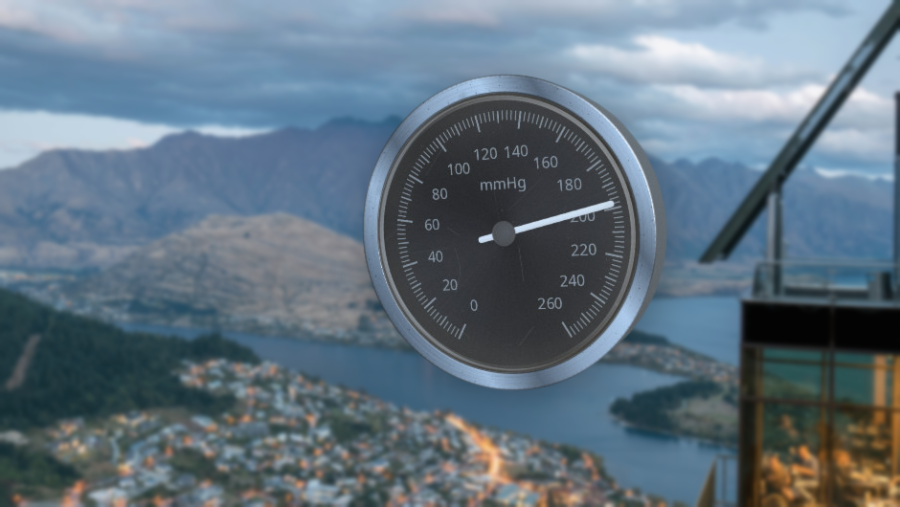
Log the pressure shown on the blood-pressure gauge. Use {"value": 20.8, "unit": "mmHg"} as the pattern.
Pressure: {"value": 198, "unit": "mmHg"}
